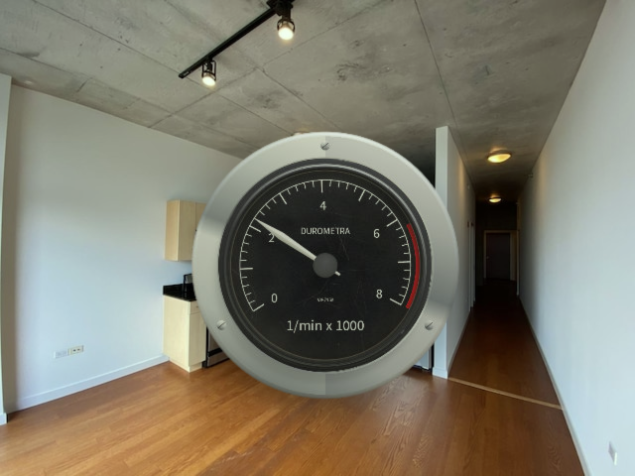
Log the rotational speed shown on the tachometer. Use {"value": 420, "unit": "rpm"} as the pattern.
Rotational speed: {"value": 2200, "unit": "rpm"}
